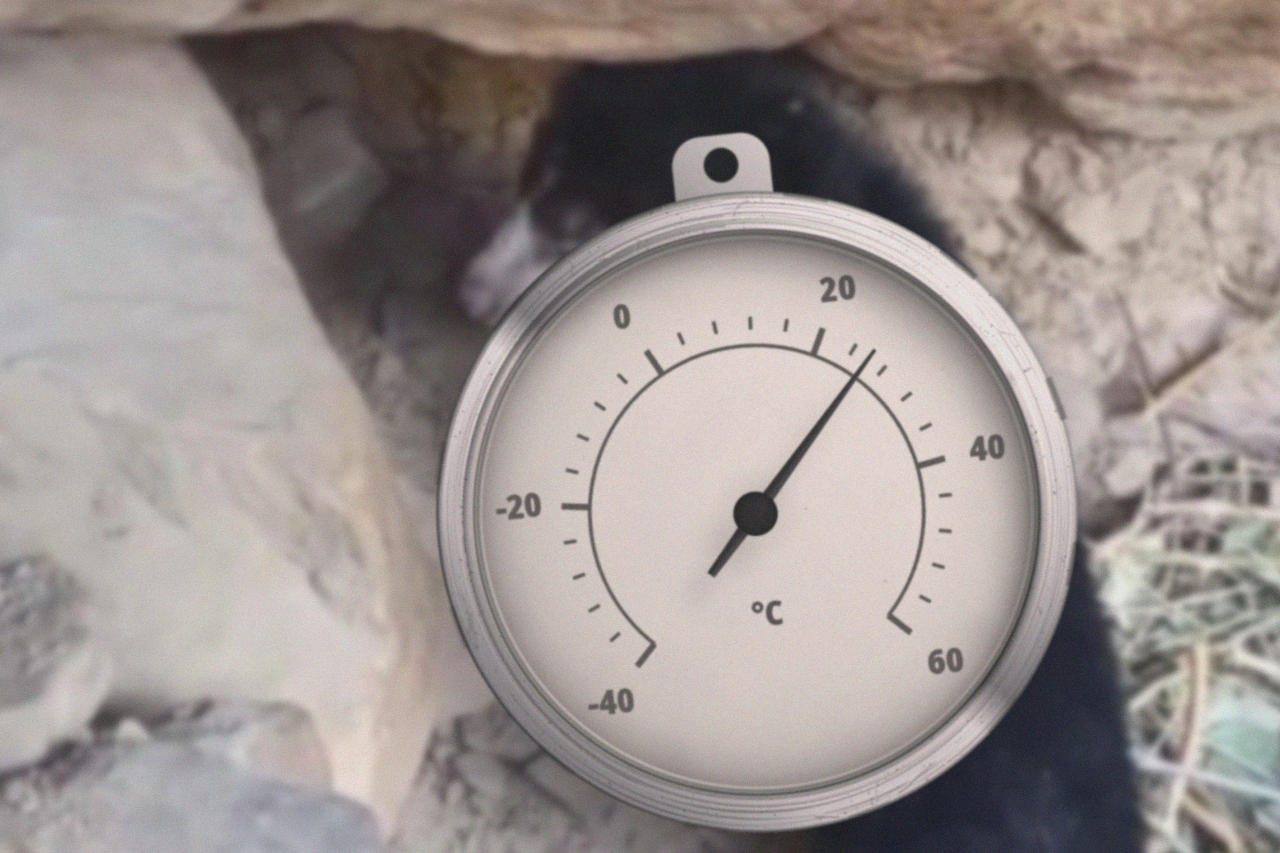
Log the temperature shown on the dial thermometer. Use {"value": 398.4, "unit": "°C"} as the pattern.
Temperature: {"value": 26, "unit": "°C"}
